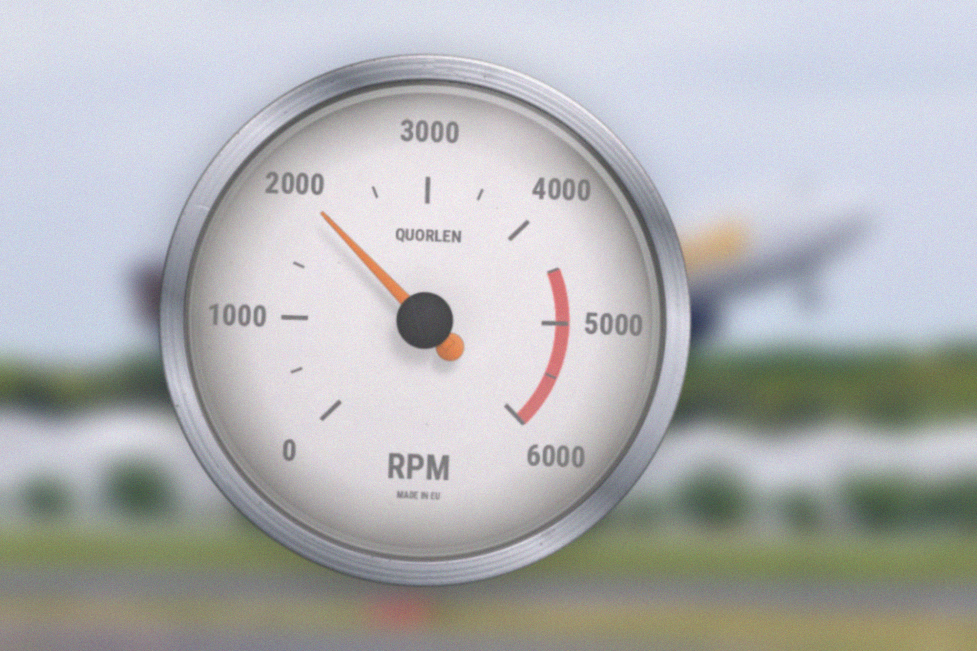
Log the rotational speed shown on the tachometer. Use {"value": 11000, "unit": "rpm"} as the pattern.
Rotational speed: {"value": 2000, "unit": "rpm"}
